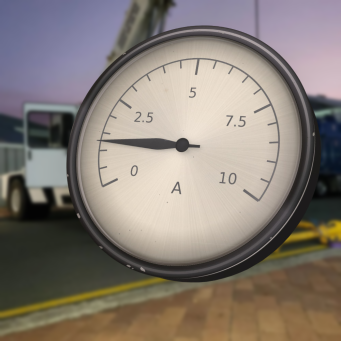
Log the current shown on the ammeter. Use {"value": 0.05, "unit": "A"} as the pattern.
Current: {"value": 1.25, "unit": "A"}
